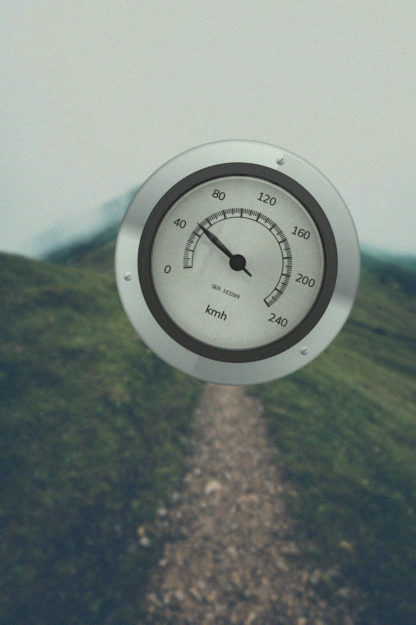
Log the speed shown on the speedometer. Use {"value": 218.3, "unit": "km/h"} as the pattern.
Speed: {"value": 50, "unit": "km/h"}
